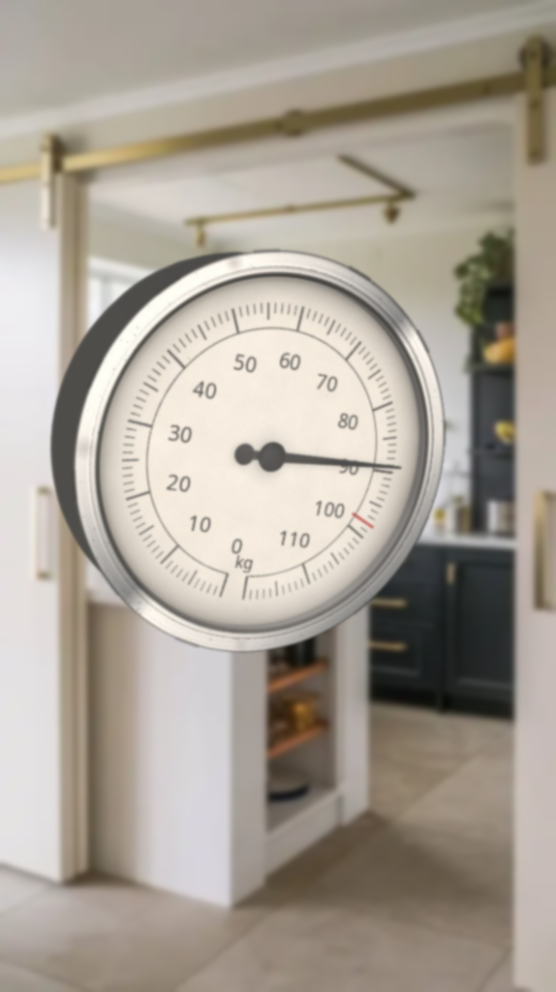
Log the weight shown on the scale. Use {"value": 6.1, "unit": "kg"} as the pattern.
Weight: {"value": 89, "unit": "kg"}
